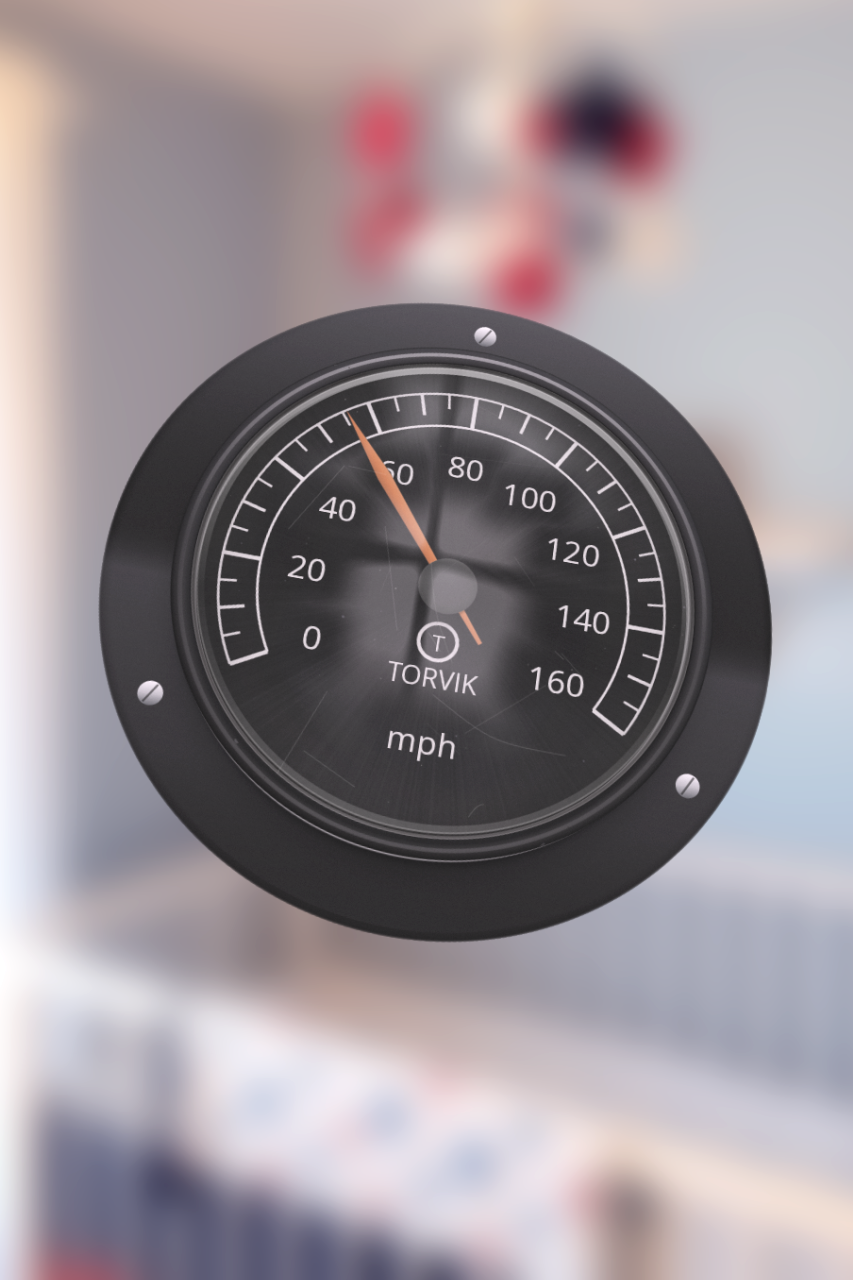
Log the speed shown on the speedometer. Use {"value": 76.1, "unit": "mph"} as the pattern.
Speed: {"value": 55, "unit": "mph"}
